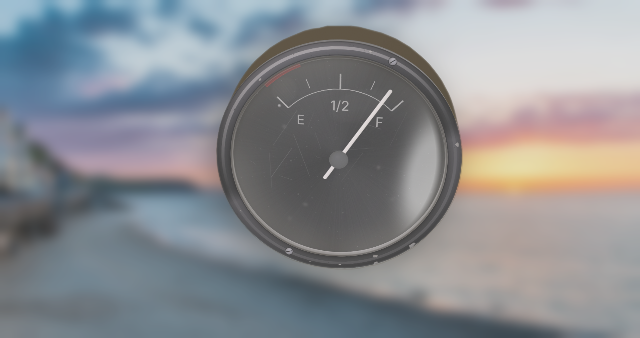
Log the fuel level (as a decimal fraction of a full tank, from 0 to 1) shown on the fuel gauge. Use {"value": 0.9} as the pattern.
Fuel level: {"value": 0.875}
